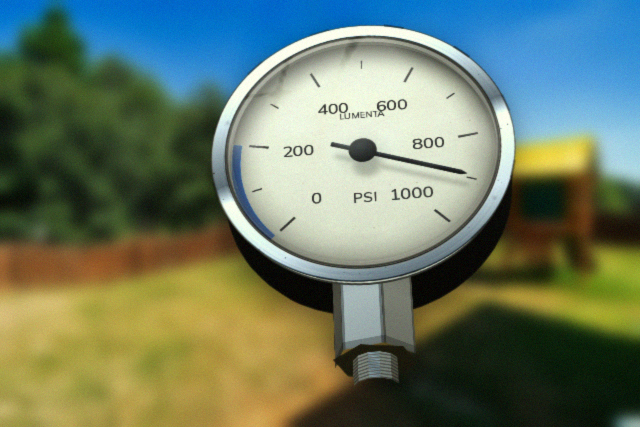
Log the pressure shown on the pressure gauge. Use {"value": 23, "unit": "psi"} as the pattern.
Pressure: {"value": 900, "unit": "psi"}
